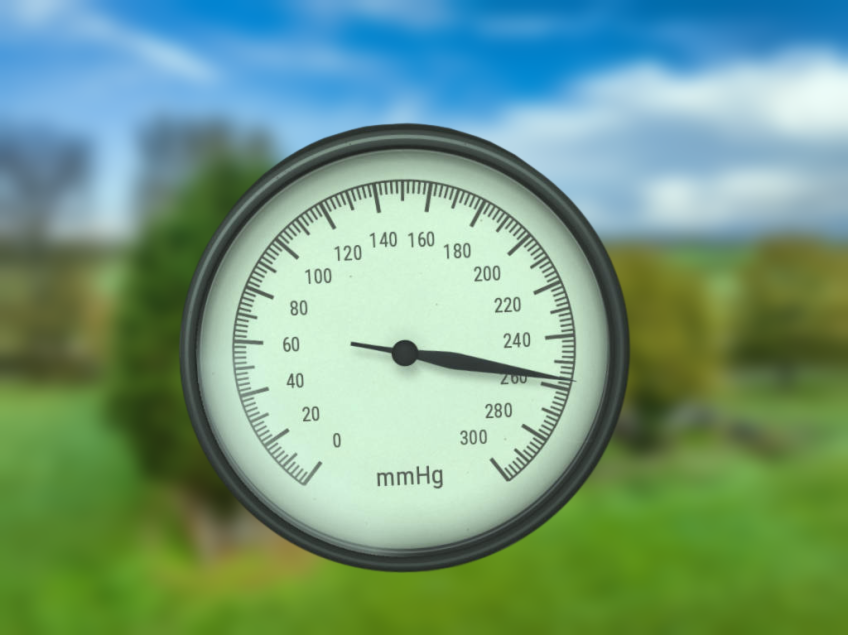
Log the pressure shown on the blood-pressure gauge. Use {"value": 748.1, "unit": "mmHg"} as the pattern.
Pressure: {"value": 256, "unit": "mmHg"}
